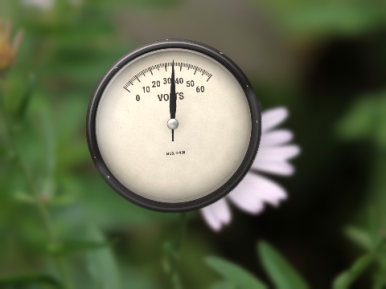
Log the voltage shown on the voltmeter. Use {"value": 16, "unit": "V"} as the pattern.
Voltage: {"value": 35, "unit": "V"}
